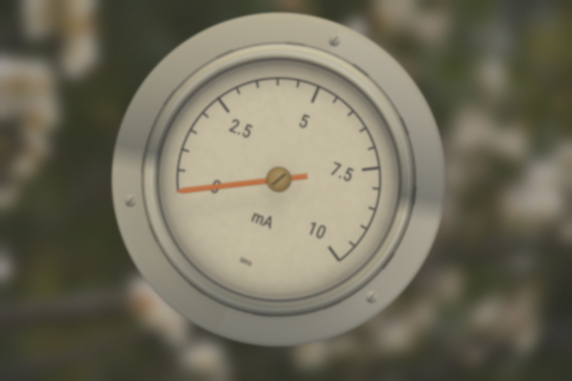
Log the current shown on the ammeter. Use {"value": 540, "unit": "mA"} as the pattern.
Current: {"value": 0, "unit": "mA"}
